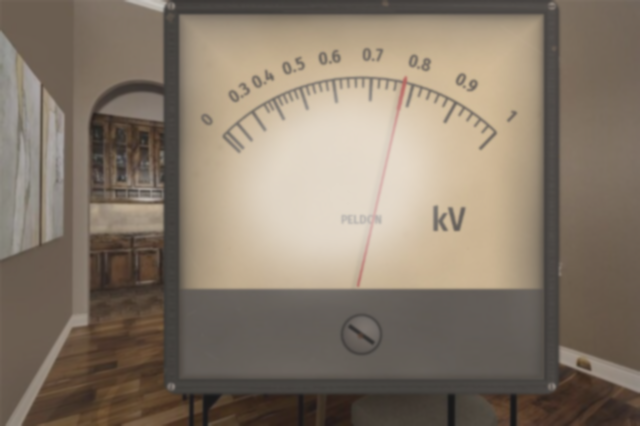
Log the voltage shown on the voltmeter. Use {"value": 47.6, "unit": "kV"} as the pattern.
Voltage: {"value": 0.78, "unit": "kV"}
